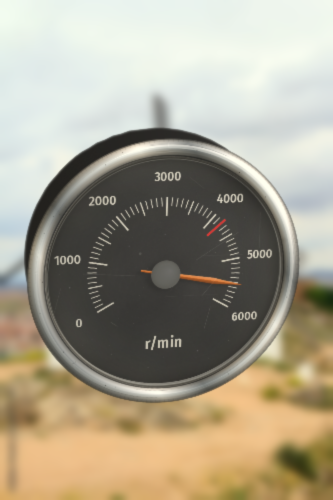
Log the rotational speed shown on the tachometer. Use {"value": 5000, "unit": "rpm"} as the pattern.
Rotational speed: {"value": 5500, "unit": "rpm"}
